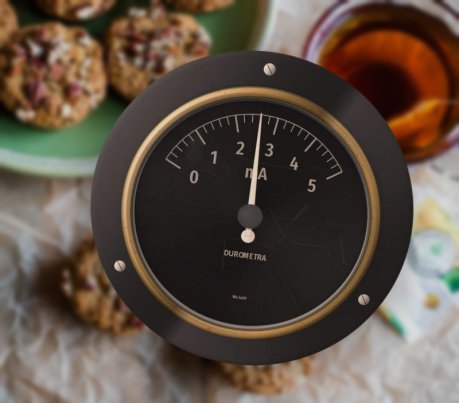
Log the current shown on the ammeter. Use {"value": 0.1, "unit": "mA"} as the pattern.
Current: {"value": 2.6, "unit": "mA"}
